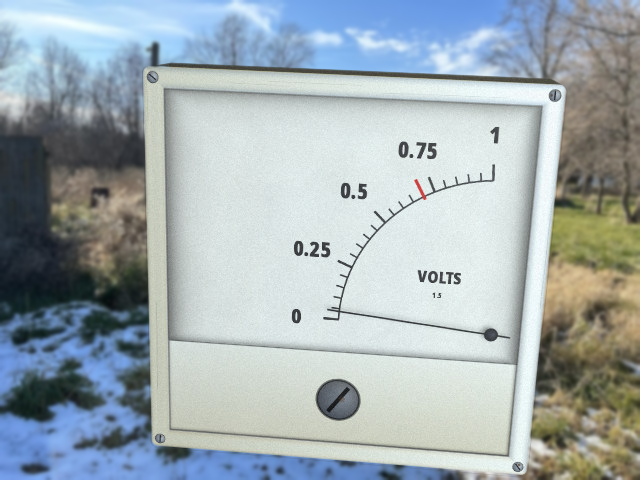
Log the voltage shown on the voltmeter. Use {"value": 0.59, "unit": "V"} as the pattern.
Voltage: {"value": 0.05, "unit": "V"}
